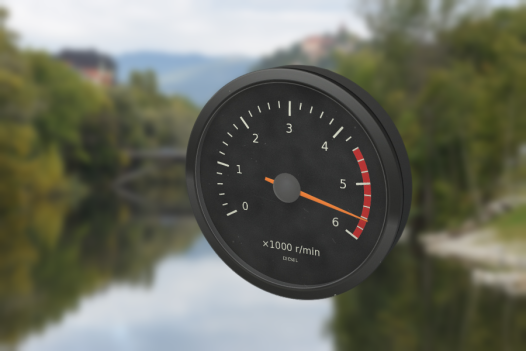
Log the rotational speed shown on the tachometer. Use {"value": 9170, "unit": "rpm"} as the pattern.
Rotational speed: {"value": 5600, "unit": "rpm"}
